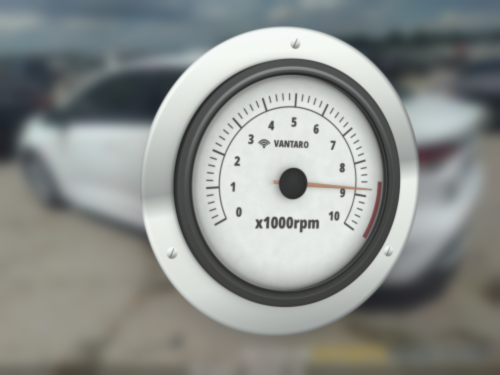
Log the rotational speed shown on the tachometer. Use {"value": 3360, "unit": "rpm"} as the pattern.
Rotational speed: {"value": 8800, "unit": "rpm"}
